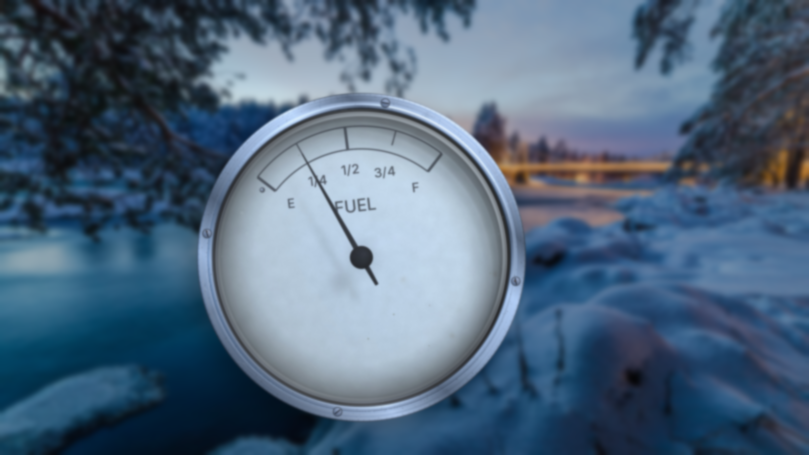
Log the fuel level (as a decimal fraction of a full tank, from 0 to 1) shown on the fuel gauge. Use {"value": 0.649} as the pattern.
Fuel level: {"value": 0.25}
